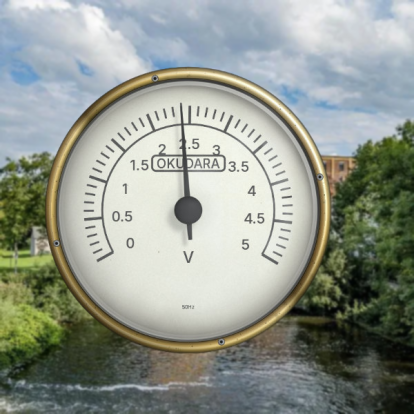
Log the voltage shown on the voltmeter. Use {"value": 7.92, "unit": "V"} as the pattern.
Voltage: {"value": 2.4, "unit": "V"}
